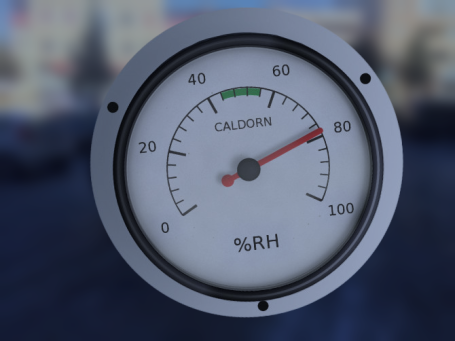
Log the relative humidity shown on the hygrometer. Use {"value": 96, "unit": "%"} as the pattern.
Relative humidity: {"value": 78, "unit": "%"}
